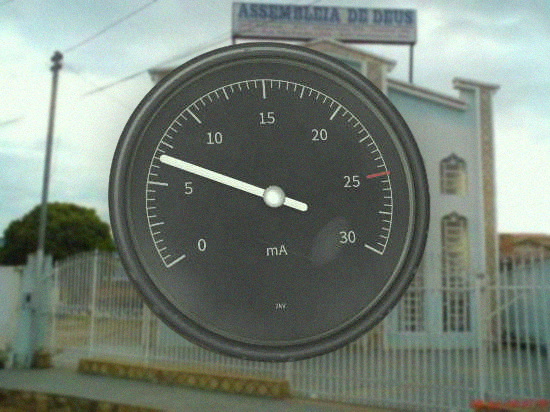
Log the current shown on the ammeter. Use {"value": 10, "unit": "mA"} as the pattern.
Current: {"value": 6.5, "unit": "mA"}
